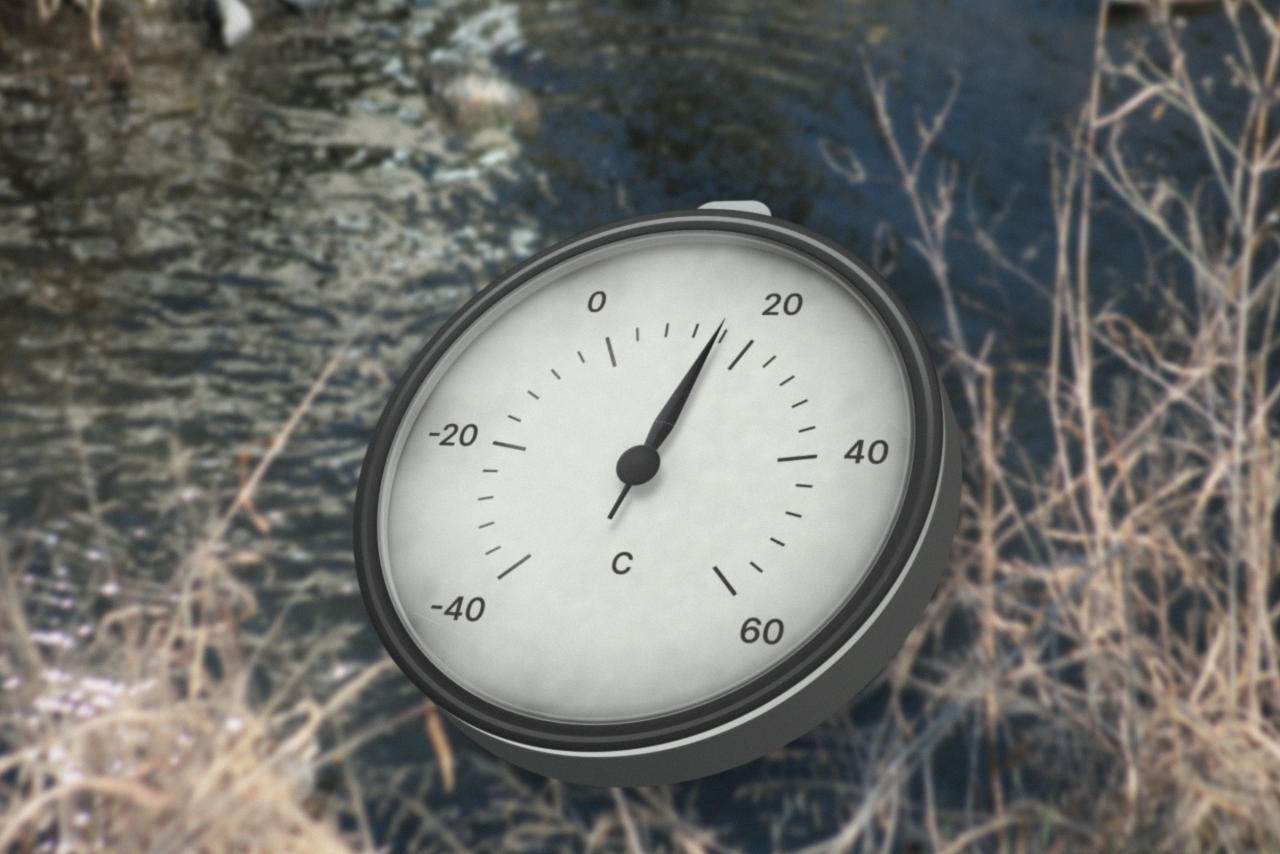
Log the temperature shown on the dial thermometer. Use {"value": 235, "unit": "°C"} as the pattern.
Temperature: {"value": 16, "unit": "°C"}
